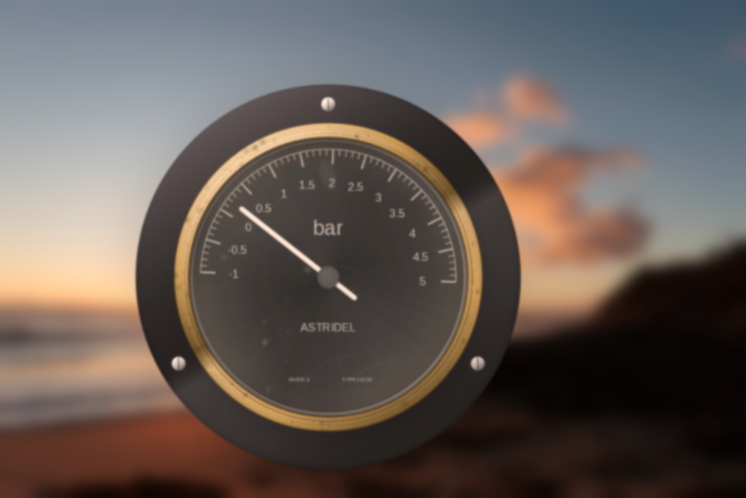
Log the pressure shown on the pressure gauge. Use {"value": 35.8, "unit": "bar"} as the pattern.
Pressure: {"value": 0.2, "unit": "bar"}
